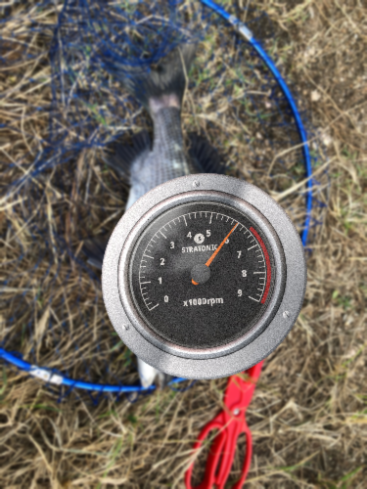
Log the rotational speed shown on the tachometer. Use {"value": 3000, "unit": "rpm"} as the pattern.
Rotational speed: {"value": 6000, "unit": "rpm"}
